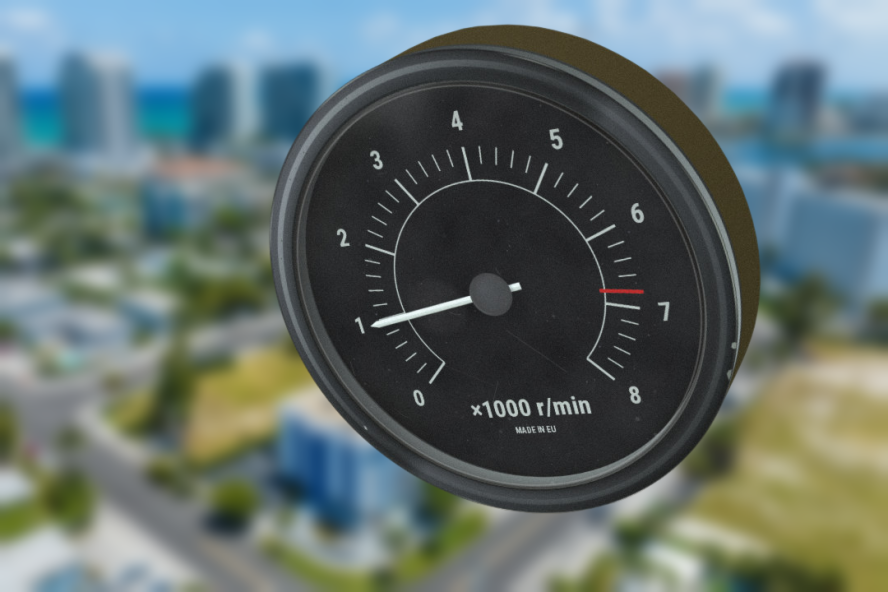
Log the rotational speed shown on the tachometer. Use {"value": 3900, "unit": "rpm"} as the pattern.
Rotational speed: {"value": 1000, "unit": "rpm"}
